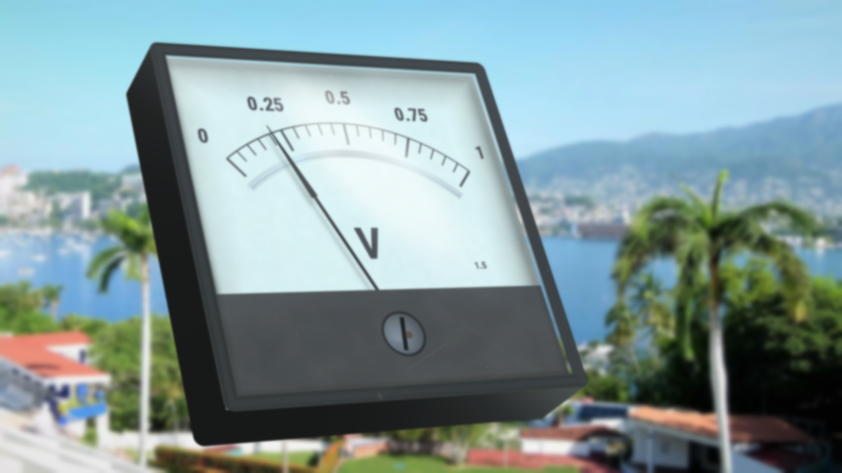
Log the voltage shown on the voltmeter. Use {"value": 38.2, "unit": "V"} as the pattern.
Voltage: {"value": 0.2, "unit": "V"}
